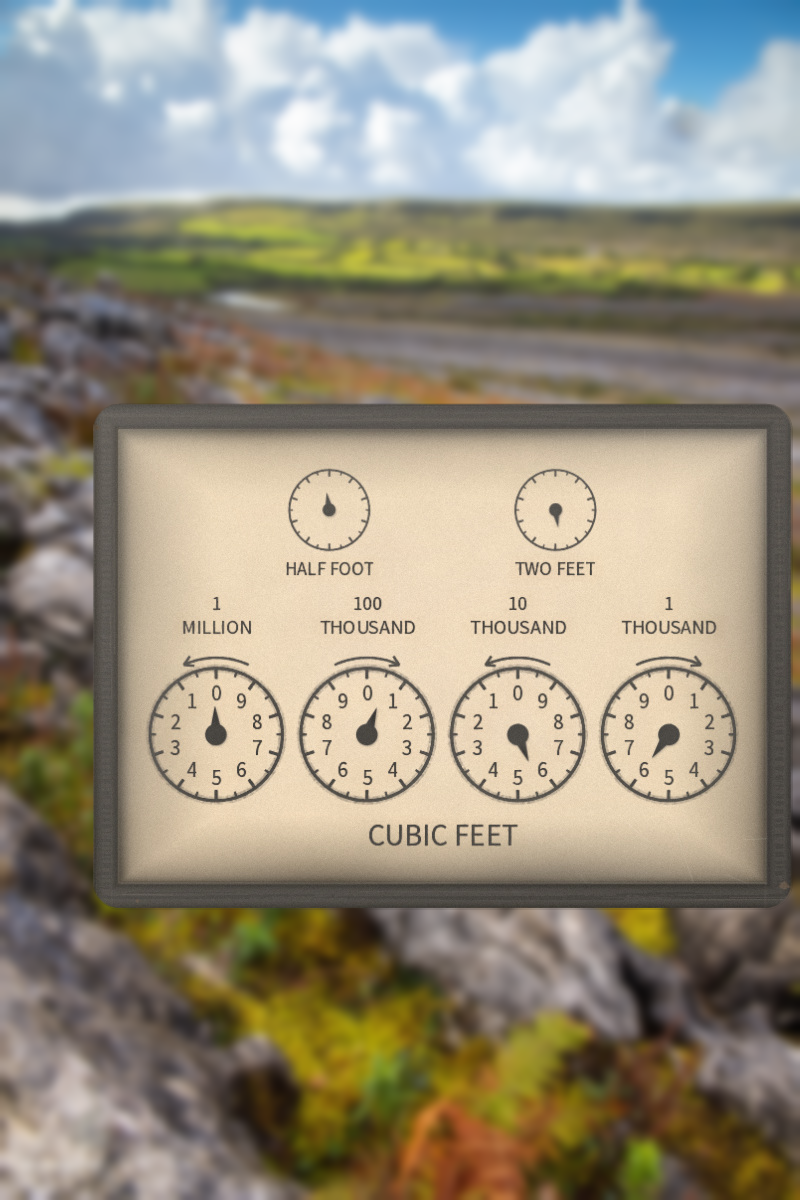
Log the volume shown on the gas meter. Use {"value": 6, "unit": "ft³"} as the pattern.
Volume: {"value": 5600, "unit": "ft³"}
